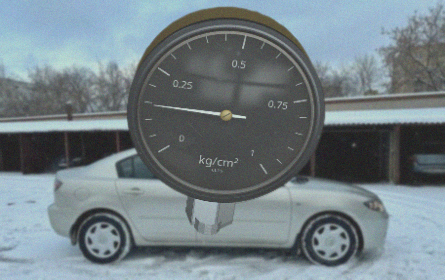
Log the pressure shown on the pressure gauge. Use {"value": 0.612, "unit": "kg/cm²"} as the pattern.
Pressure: {"value": 0.15, "unit": "kg/cm²"}
